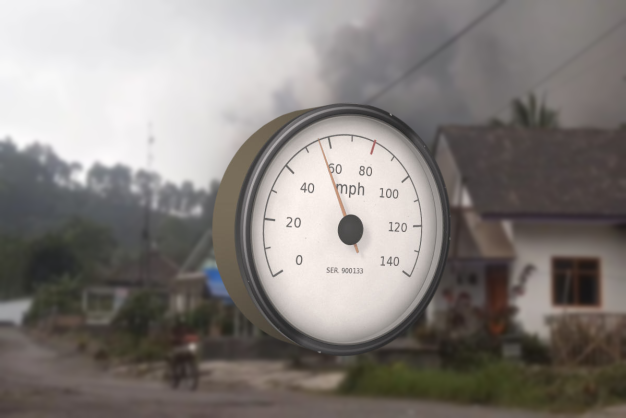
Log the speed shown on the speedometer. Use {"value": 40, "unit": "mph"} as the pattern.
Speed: {"value": 55, "unit": "mph"}
